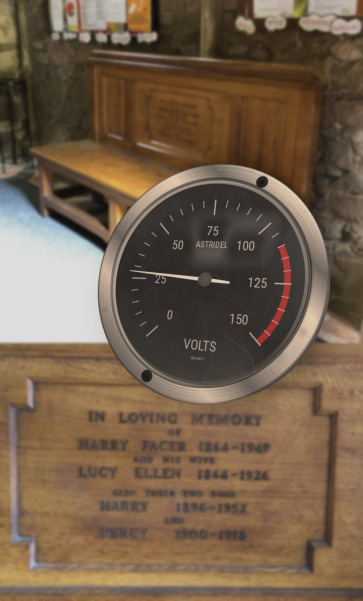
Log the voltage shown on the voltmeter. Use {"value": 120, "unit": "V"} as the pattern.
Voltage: {"value": 27.5, "unit": "V"}
